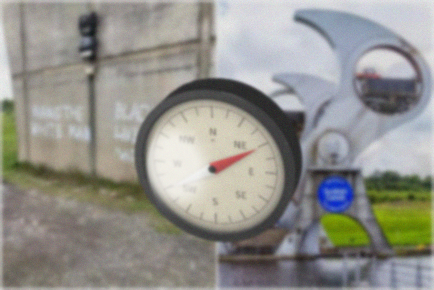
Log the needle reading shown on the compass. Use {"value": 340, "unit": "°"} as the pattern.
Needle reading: {"value": 60, "unit": "°"}
